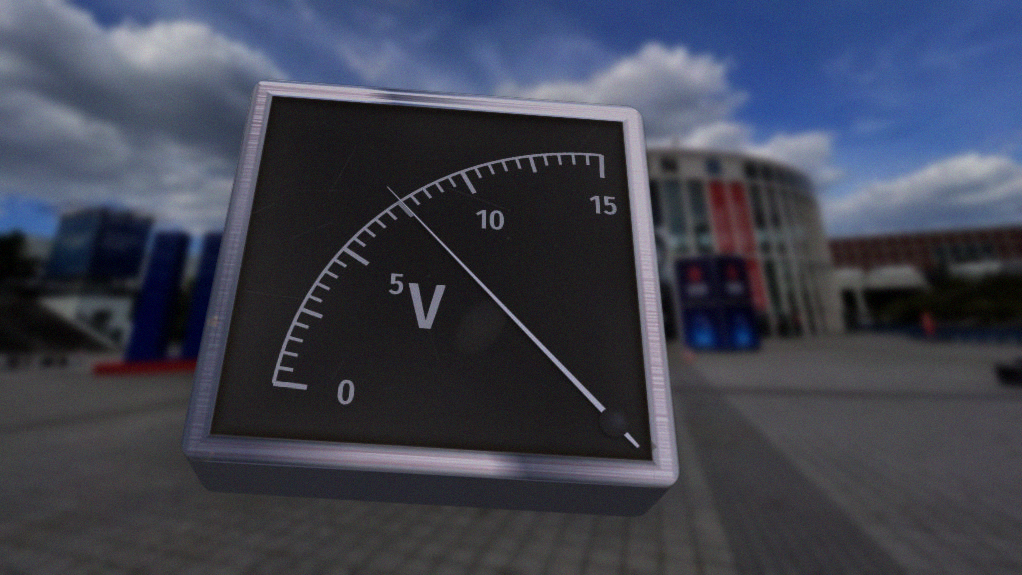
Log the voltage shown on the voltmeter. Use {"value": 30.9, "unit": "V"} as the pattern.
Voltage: {"value": 7.5, "unit": "V"}
